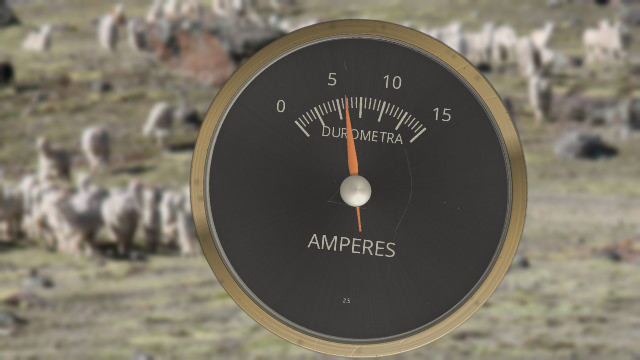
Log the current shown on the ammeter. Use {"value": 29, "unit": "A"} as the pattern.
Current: {"value": 6, "unit": "A"}
